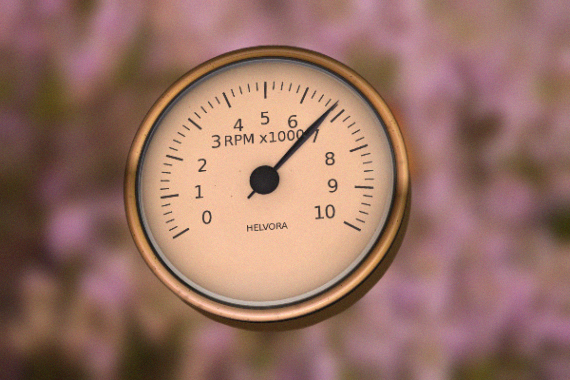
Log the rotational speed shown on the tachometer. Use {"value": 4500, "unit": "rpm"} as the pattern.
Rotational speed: {"value": 6800, "unit": "rpm"}
